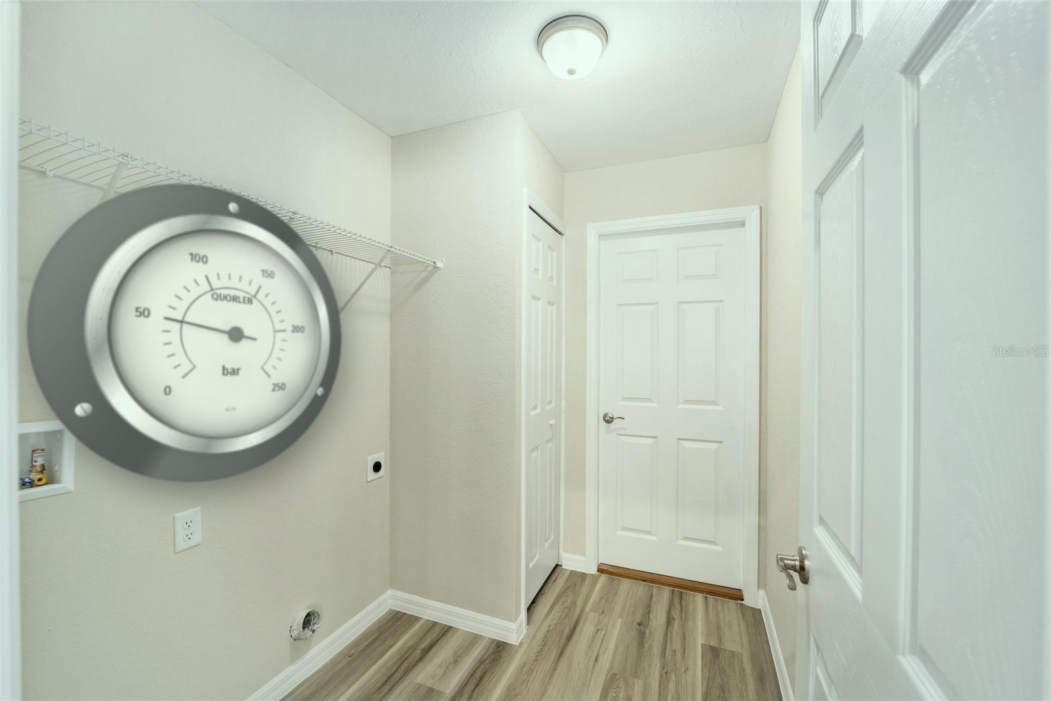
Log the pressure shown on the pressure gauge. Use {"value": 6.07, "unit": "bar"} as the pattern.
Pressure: {"value": 50, "unit": "bar"}
